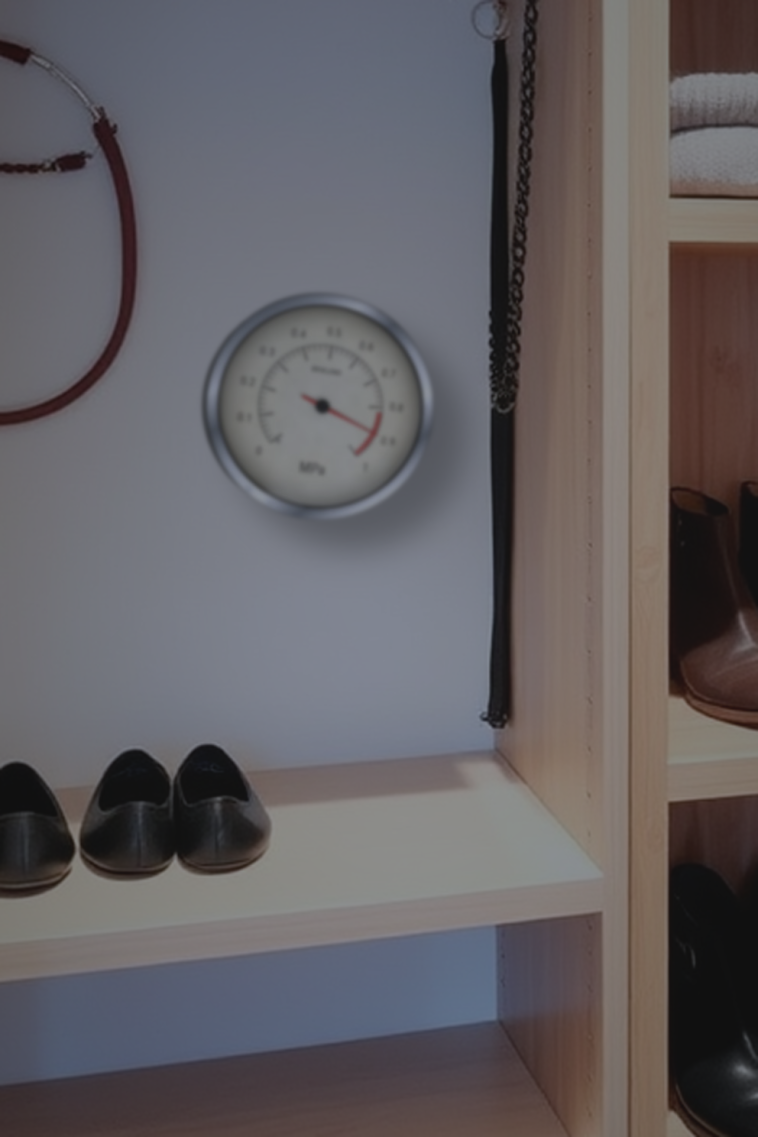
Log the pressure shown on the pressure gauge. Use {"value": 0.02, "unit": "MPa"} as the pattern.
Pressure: {"value": 0.9, "unit": "MPa"}
